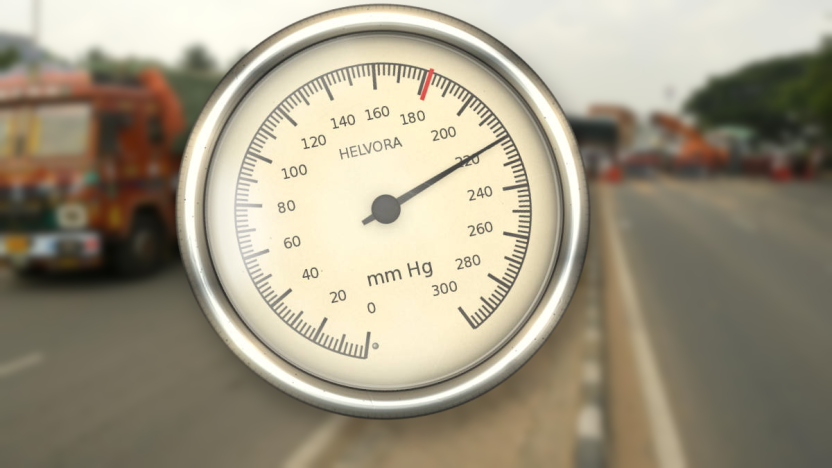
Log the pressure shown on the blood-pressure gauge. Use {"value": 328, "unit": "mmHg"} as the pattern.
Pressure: {"value": 220, "unit": "mmHg"}
